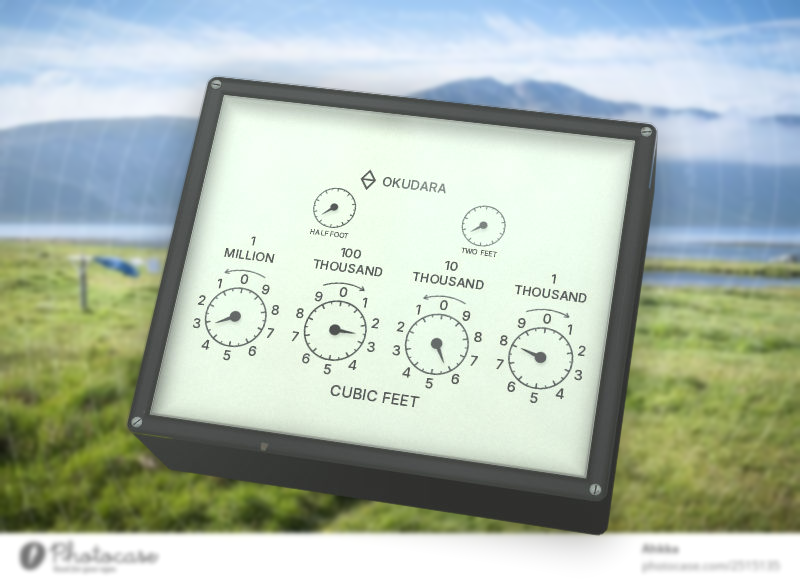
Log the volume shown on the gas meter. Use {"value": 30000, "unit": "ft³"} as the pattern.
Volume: {"value": 325800, "unit": "ft³"}
